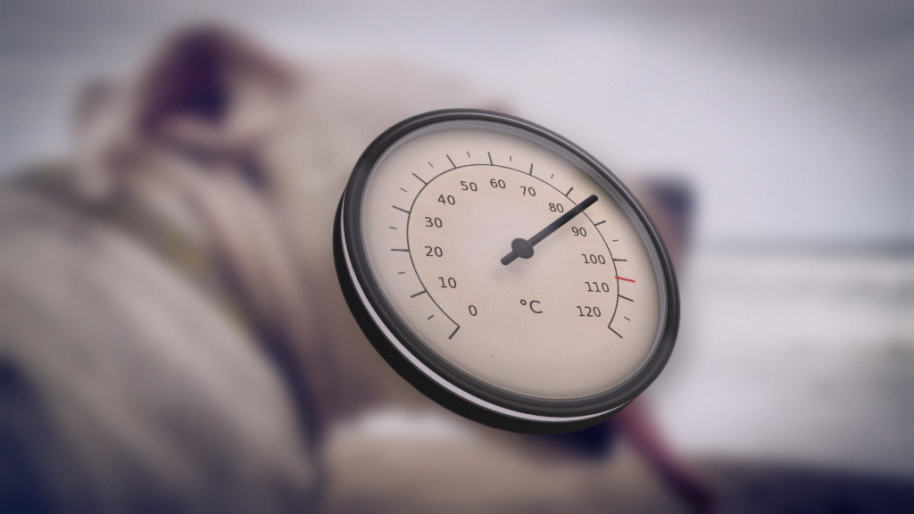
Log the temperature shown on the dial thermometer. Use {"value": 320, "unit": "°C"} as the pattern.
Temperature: {"value": 85, "unit": "°C"}
